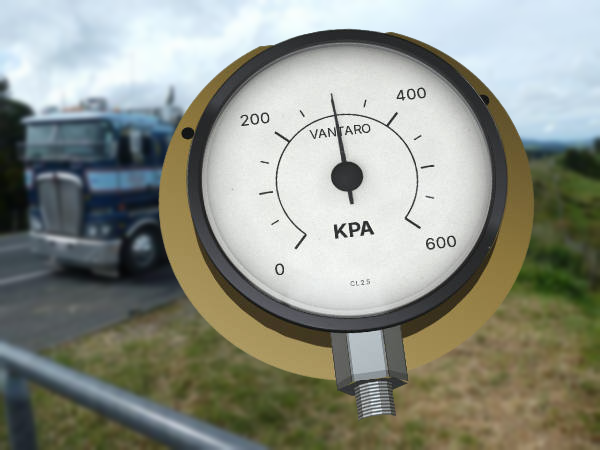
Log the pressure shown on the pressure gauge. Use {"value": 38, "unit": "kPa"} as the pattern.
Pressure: {"value": 300, "unit": "kPa"}
